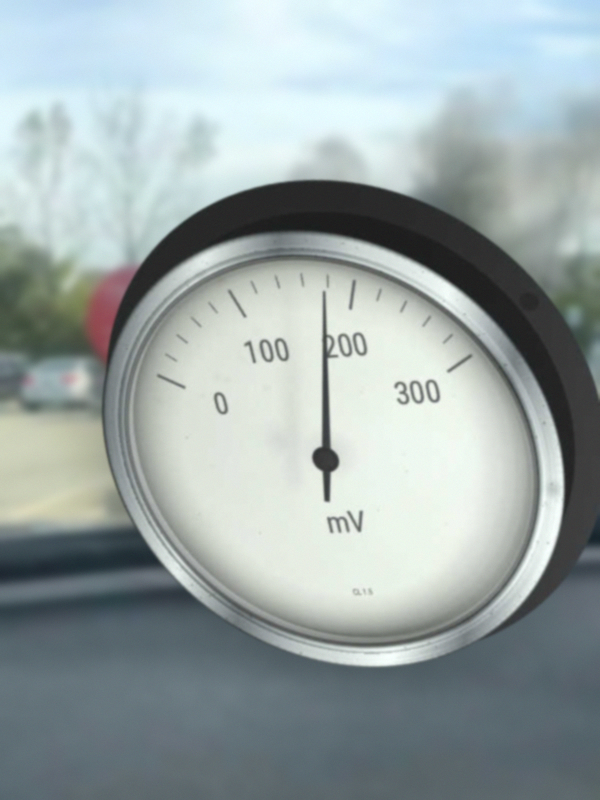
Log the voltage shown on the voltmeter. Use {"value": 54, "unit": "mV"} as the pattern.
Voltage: {"value": 180, "unit": "mV"}
